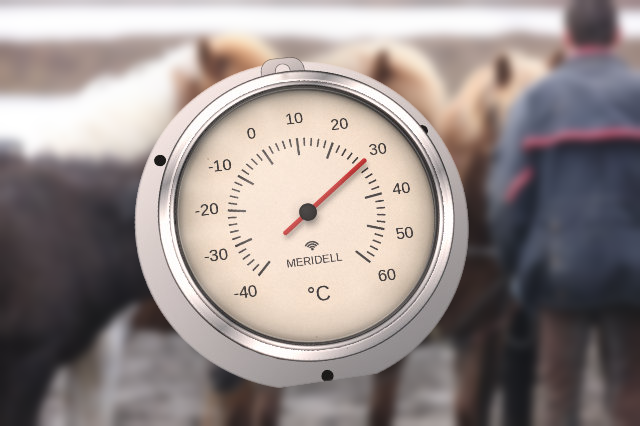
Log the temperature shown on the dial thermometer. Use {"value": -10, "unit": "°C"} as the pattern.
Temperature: {"value": 30, "unit": "°C"}
